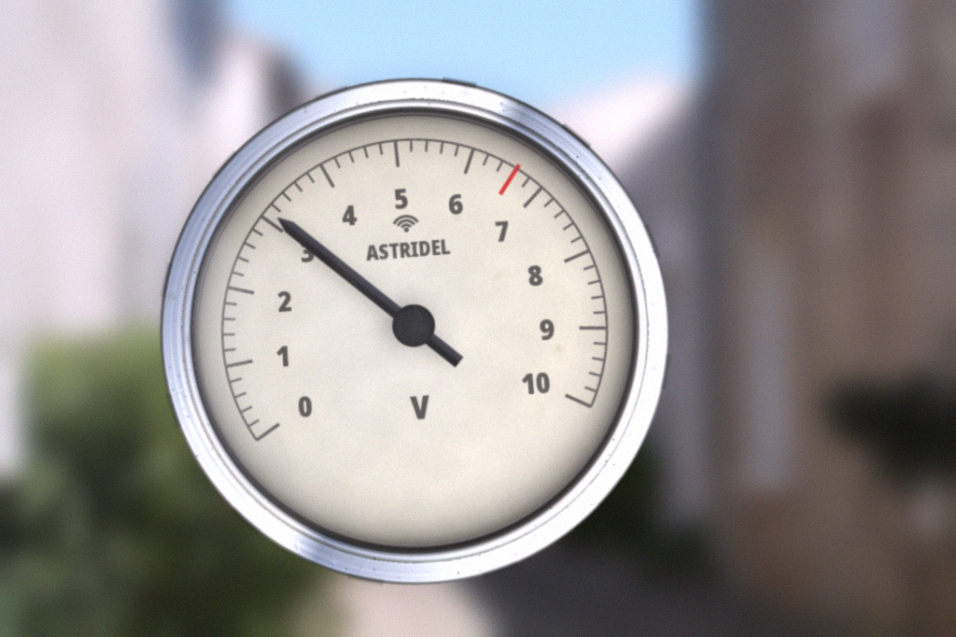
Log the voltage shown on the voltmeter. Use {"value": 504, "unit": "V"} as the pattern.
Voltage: {"value": 3.1, "unit": "V"}
